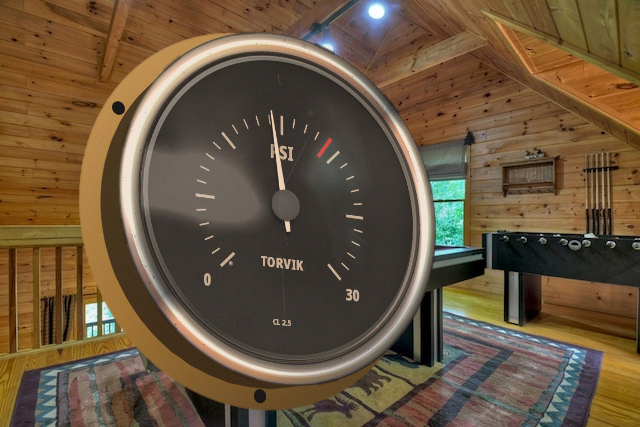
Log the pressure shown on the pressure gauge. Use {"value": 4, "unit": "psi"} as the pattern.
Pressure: {"value": 14, "unit": "psi"}
